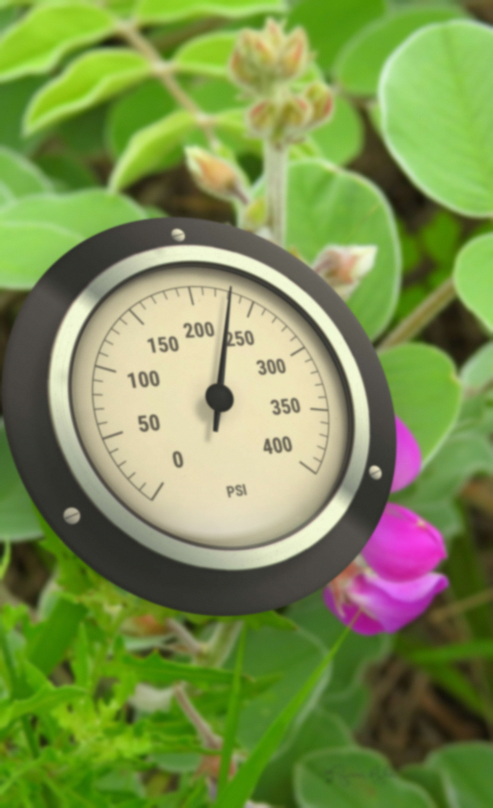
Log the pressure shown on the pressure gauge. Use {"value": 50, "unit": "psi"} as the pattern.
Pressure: {"value": 230, "unit": "psi"}
